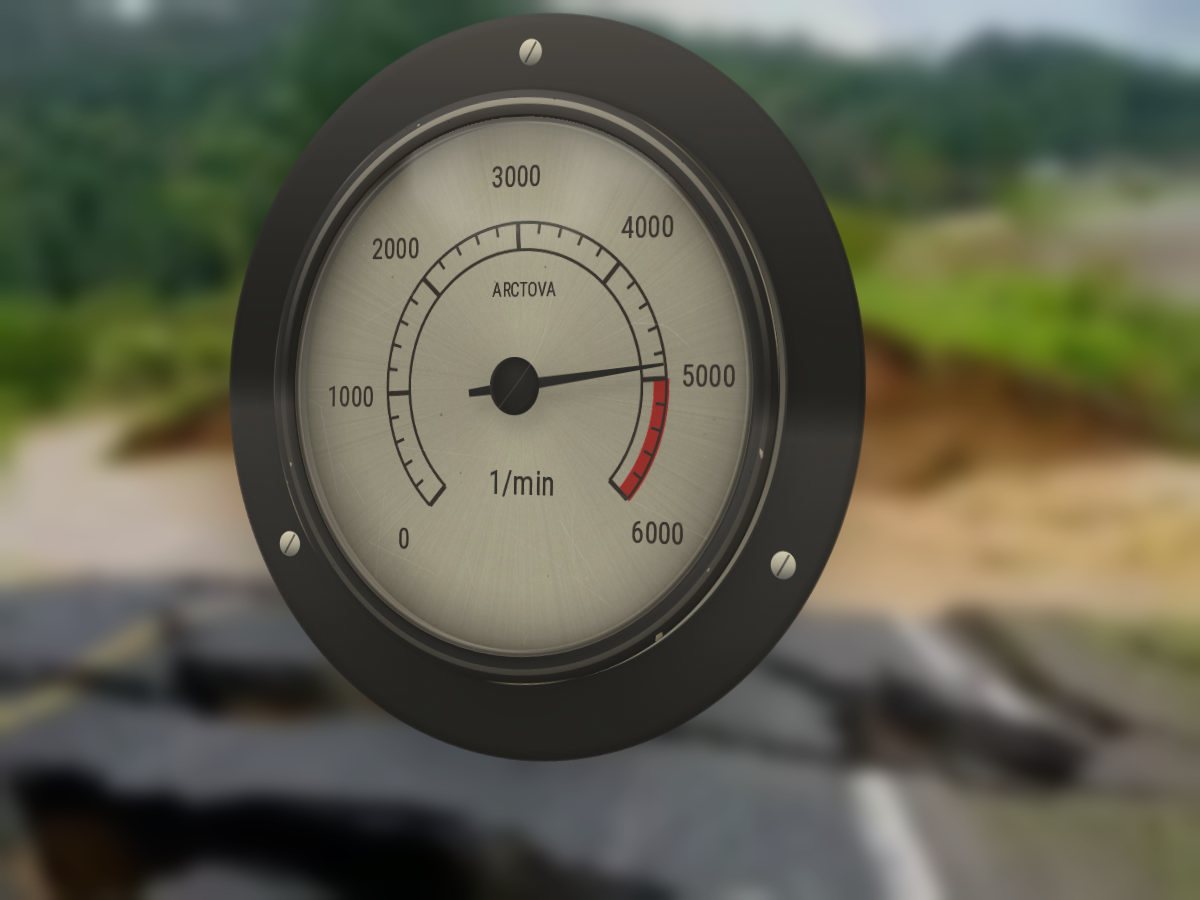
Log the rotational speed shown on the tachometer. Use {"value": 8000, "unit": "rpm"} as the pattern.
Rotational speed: {"value": 4900, "unit": "rpm"}
